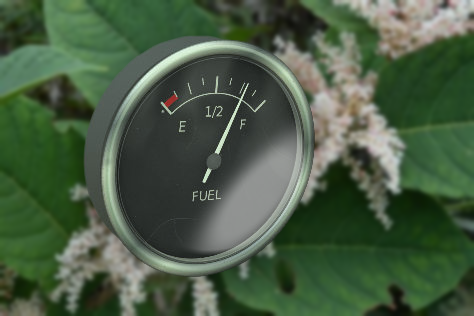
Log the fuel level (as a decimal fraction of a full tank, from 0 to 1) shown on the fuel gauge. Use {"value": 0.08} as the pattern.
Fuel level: {"value": 0.75}
